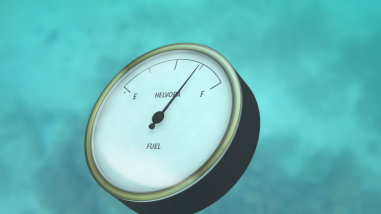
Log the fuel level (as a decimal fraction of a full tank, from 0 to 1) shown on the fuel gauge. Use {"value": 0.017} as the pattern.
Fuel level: {"value": 0.75}
